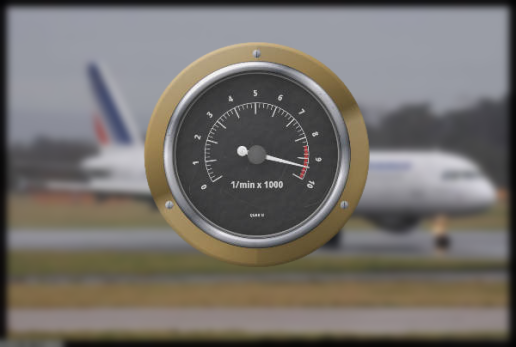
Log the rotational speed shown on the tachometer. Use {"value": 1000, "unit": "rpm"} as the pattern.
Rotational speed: {"value": 9400, "unit": "rpm"}
